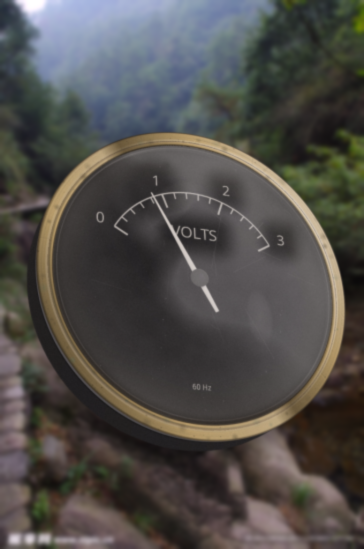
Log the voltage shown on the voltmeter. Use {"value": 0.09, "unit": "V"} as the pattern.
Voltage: {"value": 0.8, "unit": "V"}
